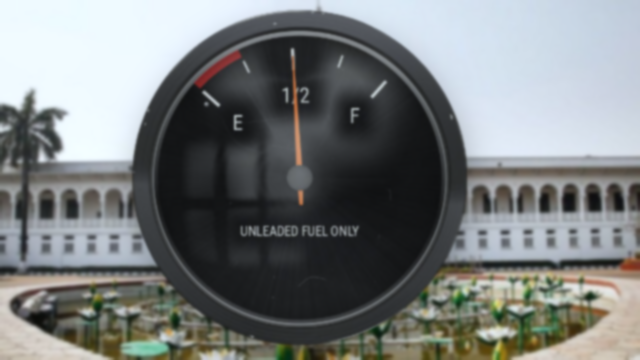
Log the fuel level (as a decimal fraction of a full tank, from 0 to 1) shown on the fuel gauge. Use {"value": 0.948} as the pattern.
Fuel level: {"value": 0.5}
